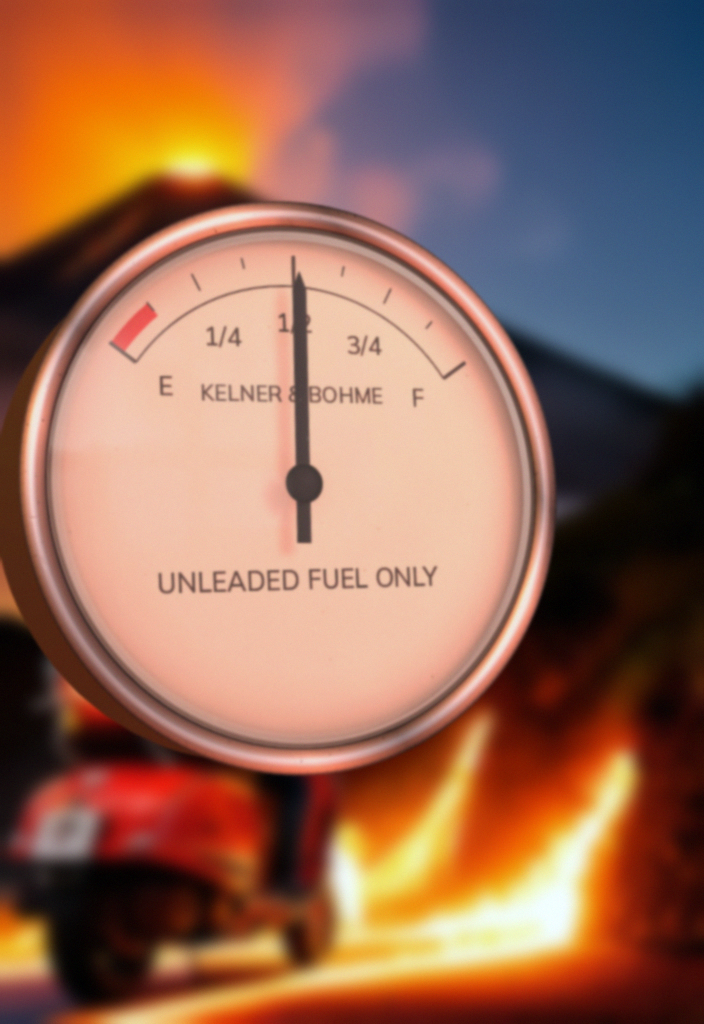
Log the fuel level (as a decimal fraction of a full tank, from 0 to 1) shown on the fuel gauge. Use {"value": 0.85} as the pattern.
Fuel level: {"value": 0.5}
